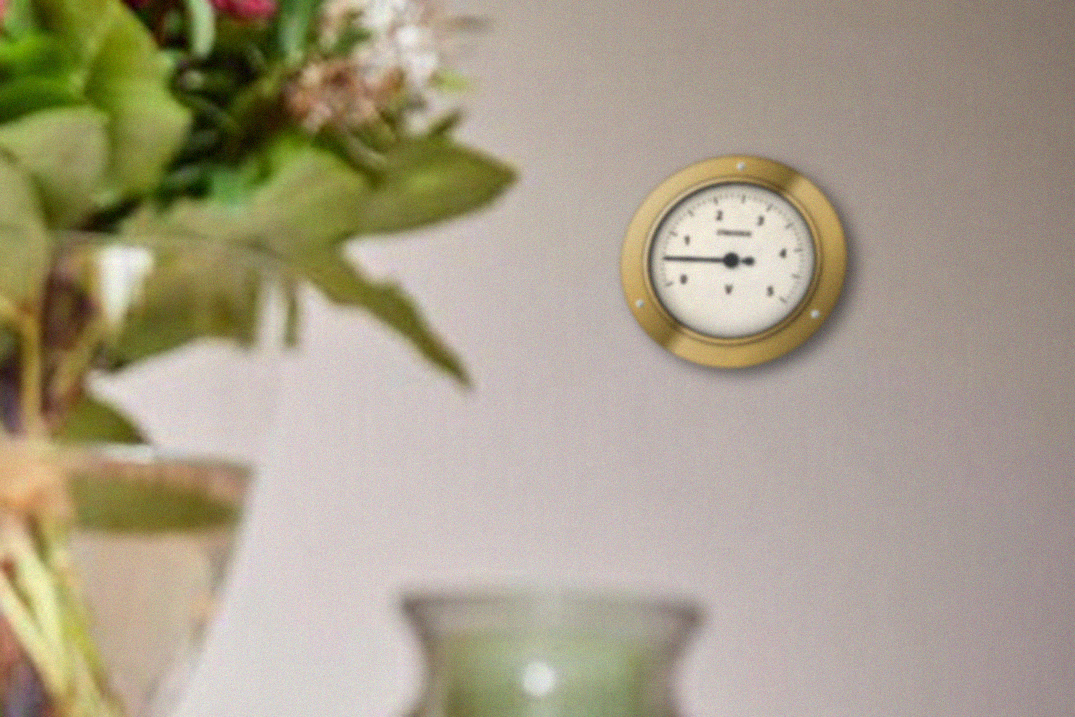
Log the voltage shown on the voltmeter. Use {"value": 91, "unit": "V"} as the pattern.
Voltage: {"value": 0.5, "unit": "V"}
